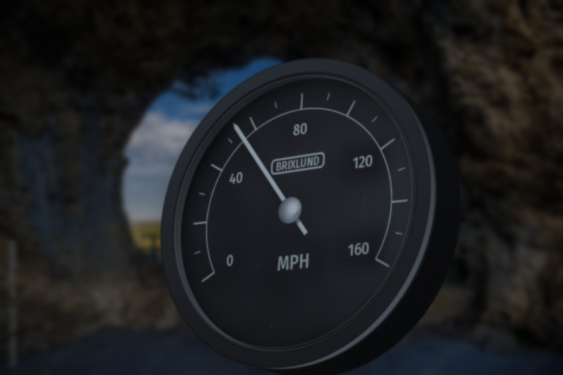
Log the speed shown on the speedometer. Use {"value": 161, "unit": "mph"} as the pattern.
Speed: {"value": 55, "unit": "mph"}
